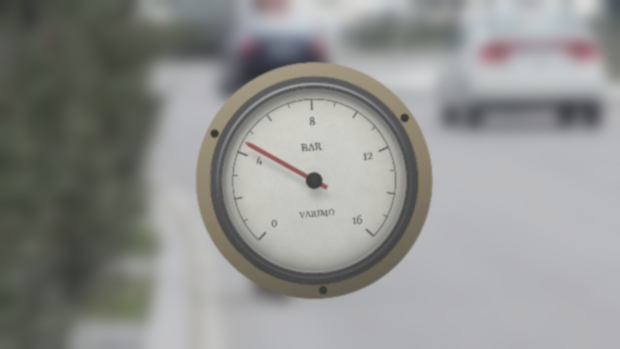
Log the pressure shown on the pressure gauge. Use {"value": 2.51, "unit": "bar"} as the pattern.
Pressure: {"value": 4.5, "unit": "bar"}
